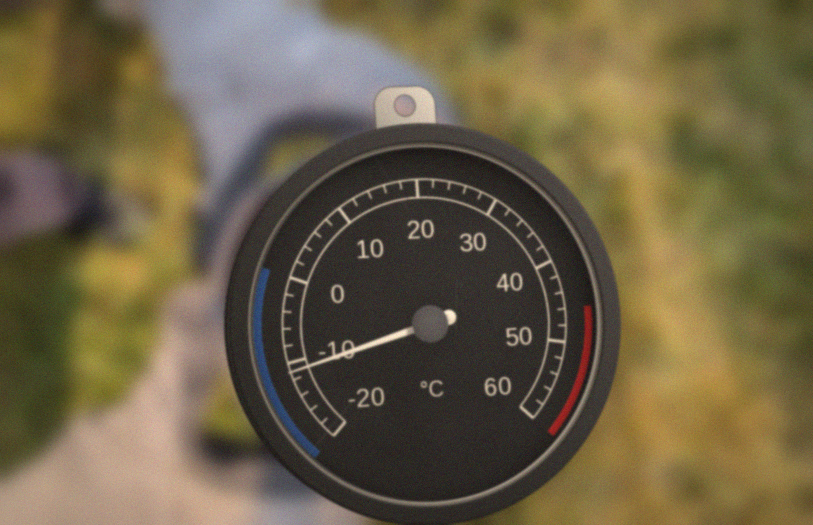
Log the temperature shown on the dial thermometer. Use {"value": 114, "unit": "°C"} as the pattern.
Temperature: {"value": -11, "unit": "°C"}
